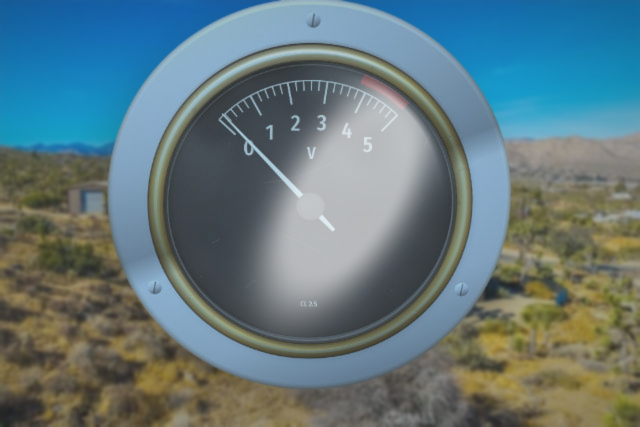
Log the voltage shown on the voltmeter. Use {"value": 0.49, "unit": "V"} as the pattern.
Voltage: {"value": 0.2, "unit": "V"}
